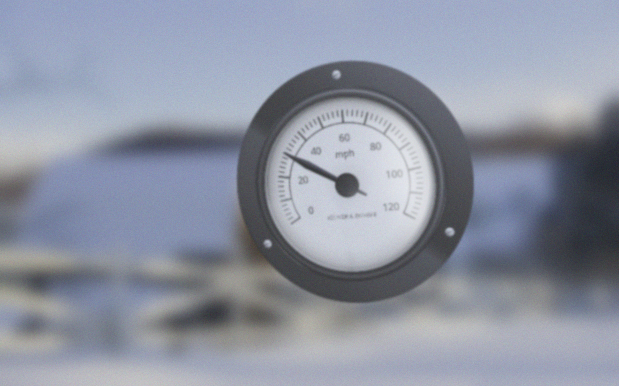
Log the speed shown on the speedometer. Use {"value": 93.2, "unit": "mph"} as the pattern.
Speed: {"value": 30, "unit": "mph"}
